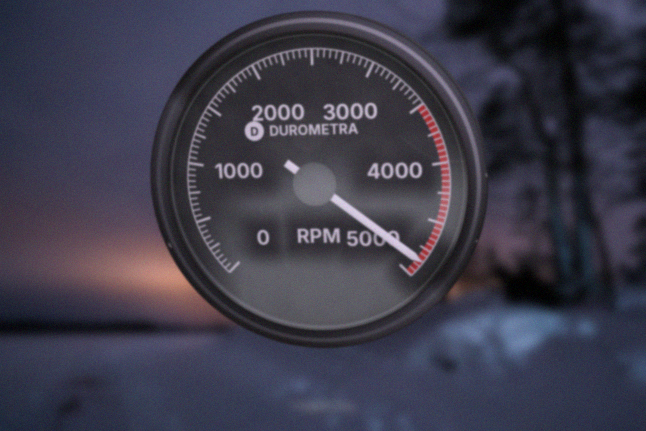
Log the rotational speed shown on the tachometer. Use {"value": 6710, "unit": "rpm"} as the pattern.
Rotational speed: {"value": 4850, "unit": "rpm"}
